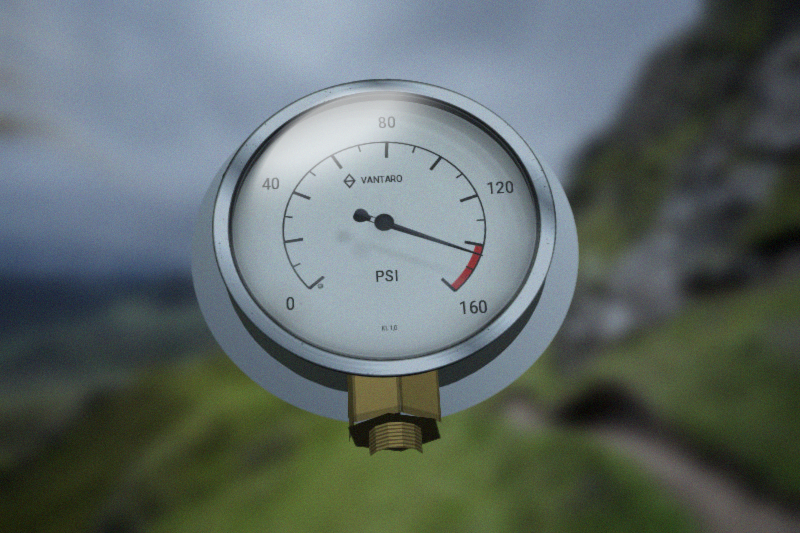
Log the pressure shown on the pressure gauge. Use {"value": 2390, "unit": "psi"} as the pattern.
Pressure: {"value": 145, "unit": "psi"}
